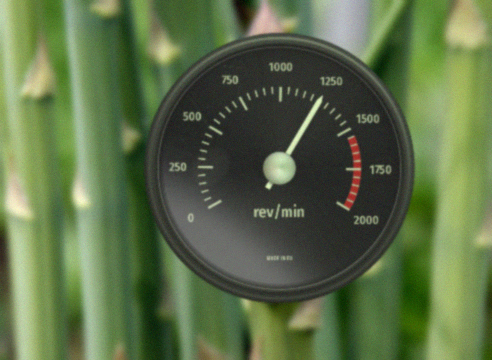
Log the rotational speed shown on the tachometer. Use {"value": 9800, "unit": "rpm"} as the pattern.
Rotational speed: {"value": 1250, "unit": "rpm"}
